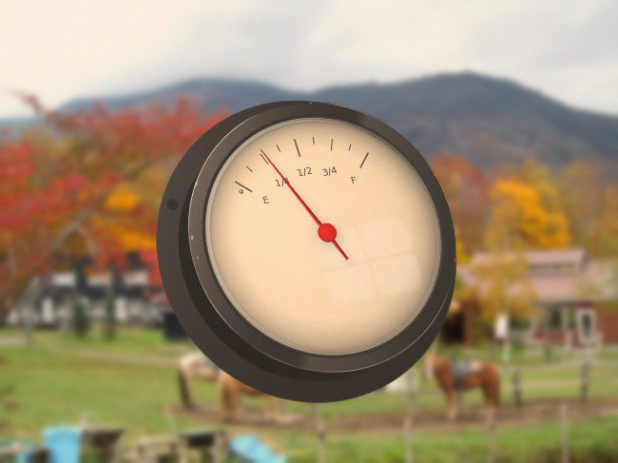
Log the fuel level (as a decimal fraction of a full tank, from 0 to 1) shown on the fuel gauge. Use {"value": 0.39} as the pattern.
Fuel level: {"value": 0.25}
